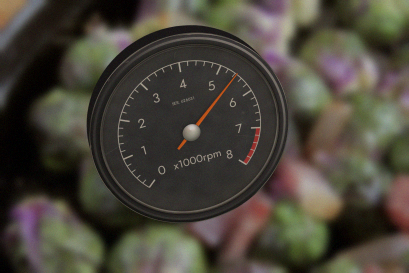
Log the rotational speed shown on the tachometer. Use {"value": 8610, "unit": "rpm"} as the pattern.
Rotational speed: {"value": 5400, "unit": "rpm"}
